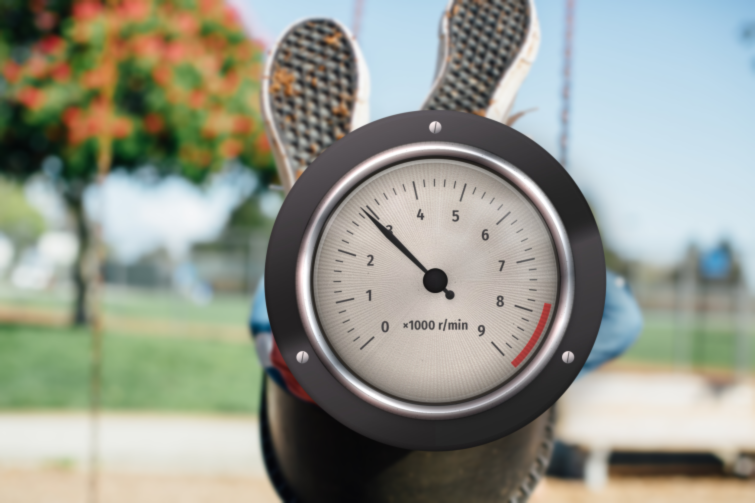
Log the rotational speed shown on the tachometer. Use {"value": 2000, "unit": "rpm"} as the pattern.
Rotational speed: {"value": 2900, "unit": "rpm"}
